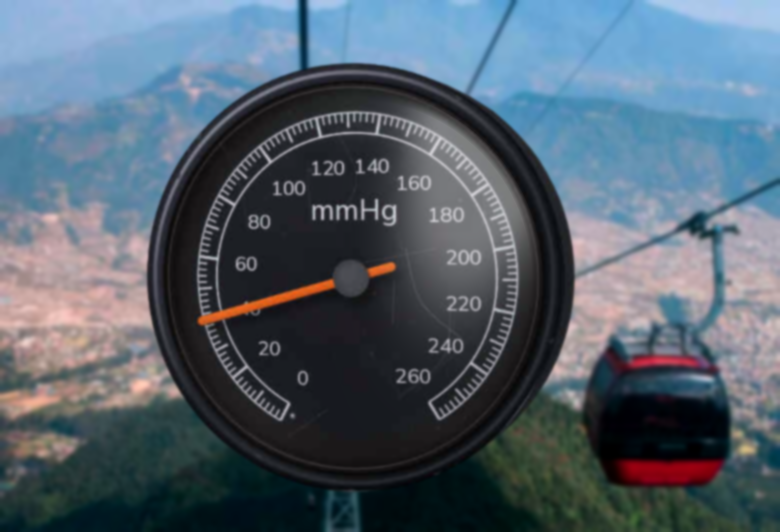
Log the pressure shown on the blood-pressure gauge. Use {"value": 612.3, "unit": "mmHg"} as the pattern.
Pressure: {"value": 40, "unit": "mmHg"}
